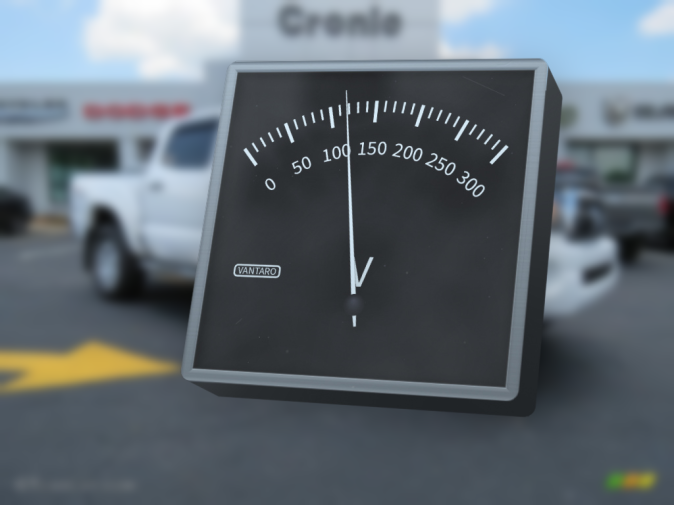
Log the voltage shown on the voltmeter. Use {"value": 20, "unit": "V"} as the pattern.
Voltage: {"value": 120, "unit": "V"}
